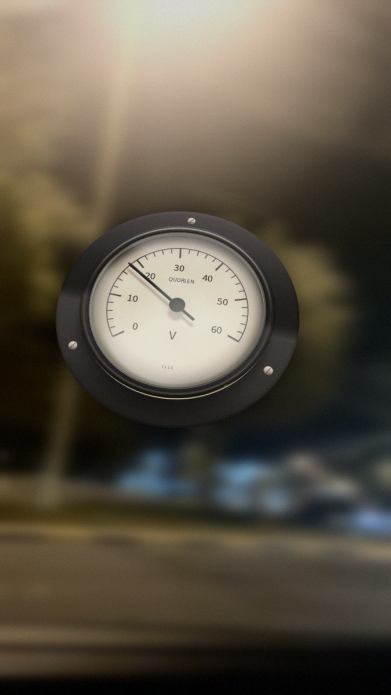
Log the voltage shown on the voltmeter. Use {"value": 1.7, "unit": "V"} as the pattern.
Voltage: {"value": 18, "unit": "V"}
